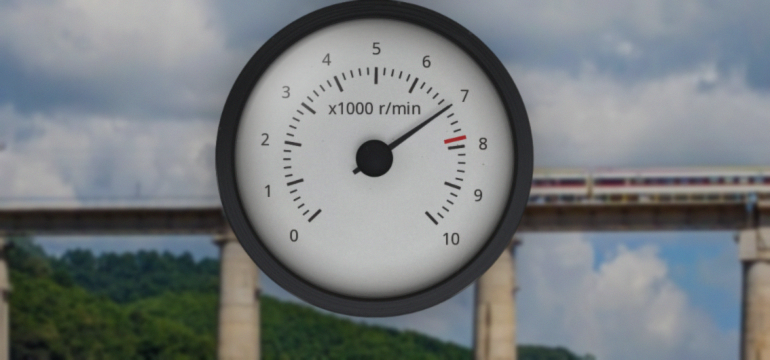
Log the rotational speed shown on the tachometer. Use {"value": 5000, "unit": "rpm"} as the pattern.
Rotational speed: {"value": 7000, "unit": "rpm"}
